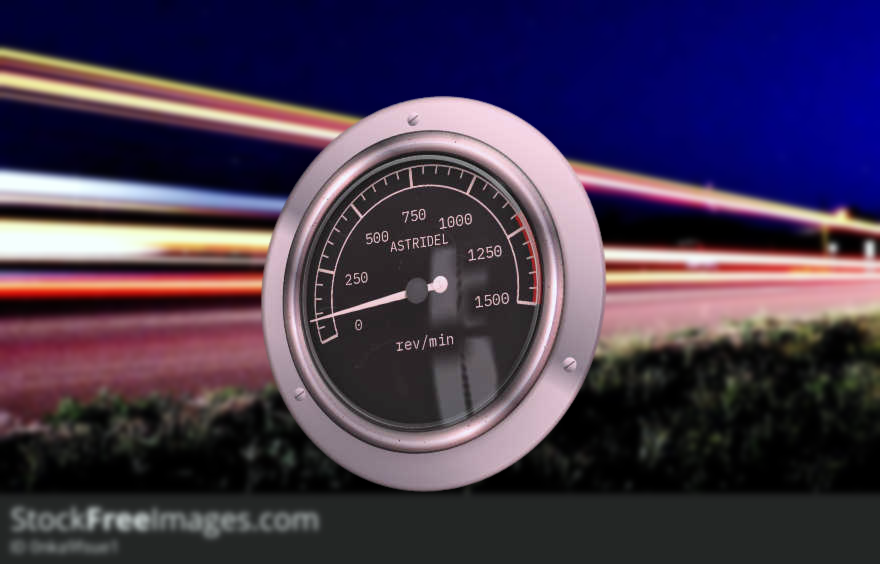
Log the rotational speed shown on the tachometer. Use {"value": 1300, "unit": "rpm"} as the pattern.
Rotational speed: {"value": 75, "unit": "rpm"}
